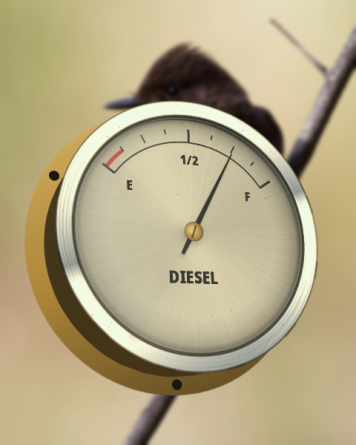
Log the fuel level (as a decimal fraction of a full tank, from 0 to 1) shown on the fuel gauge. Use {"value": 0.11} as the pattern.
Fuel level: {"value": 0.75}
